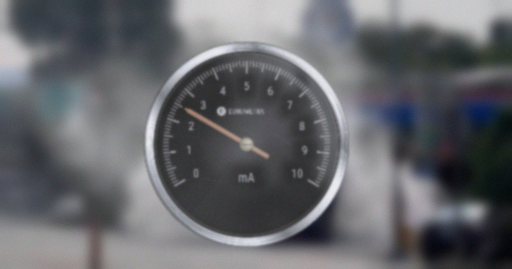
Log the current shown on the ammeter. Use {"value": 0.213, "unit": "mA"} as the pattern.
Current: {"value": 2.5, "unit": "mA"}
